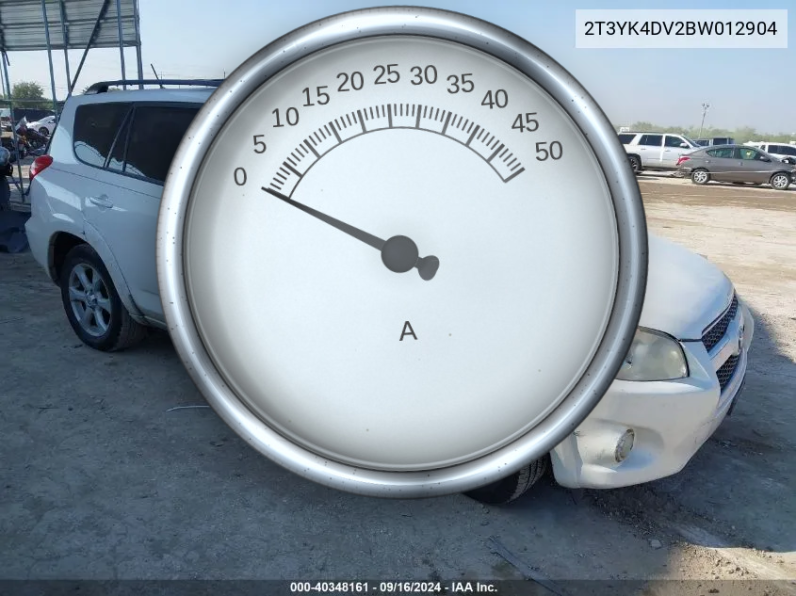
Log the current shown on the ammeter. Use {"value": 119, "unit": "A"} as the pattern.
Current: {"value": 0, "unit": "A"}
